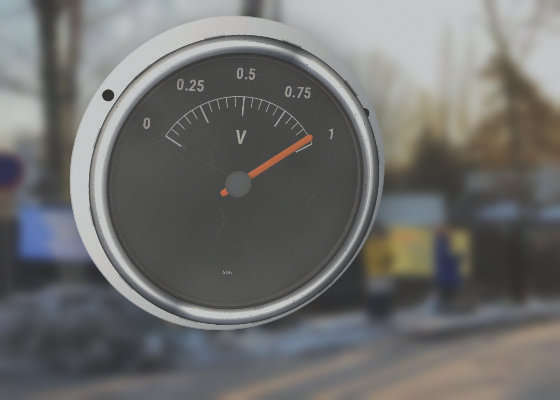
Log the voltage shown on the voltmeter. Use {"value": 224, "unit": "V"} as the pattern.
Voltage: {"value": 0.95, "unit": "V"}
